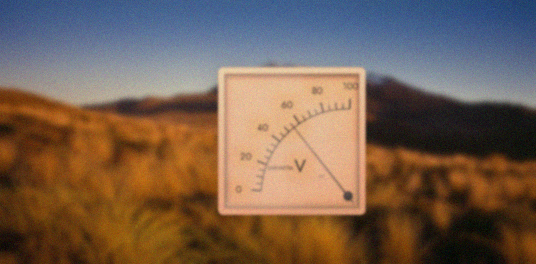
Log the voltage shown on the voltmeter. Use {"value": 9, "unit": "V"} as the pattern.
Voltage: {"value": 55, "unit": "V"}
